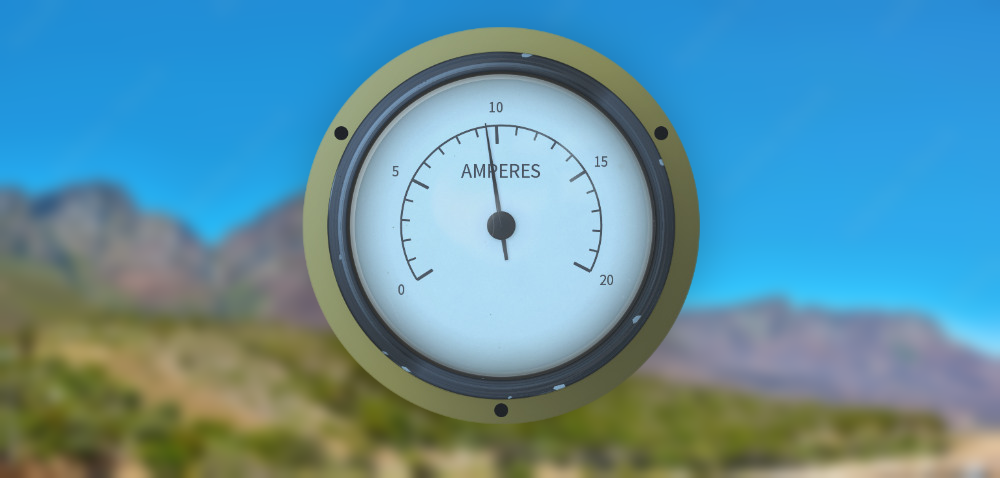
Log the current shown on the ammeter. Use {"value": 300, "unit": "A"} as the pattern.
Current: {"value": 9.5, "unit": "A"}
